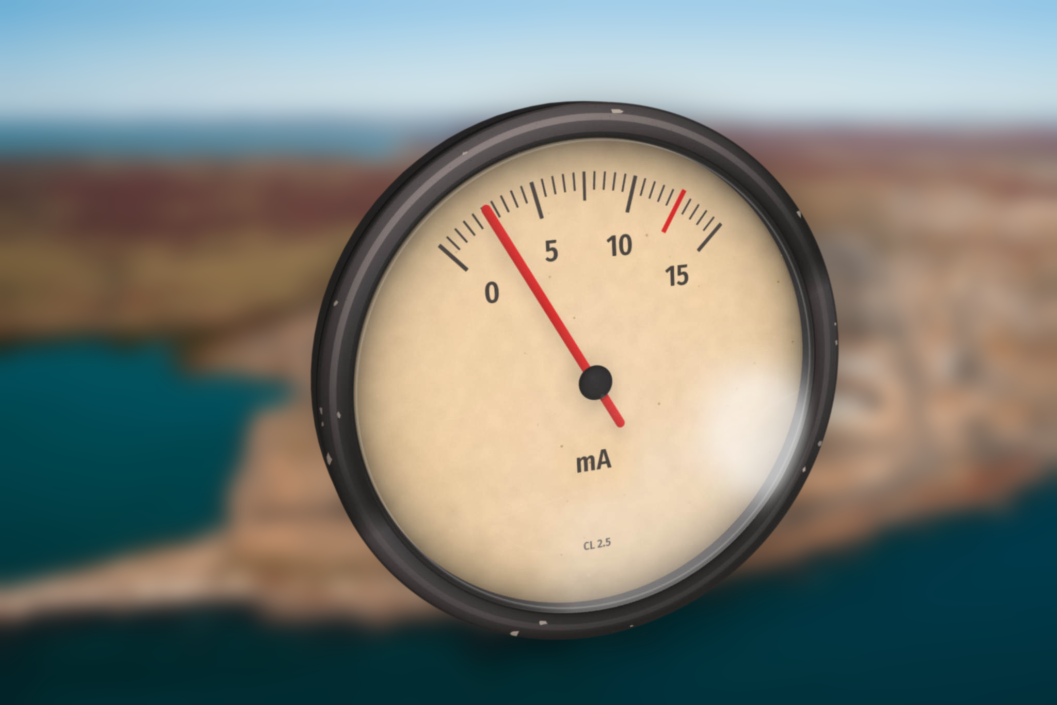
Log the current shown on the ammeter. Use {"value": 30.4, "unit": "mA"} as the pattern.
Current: {"value": 2.5, "unit": "mA"}
